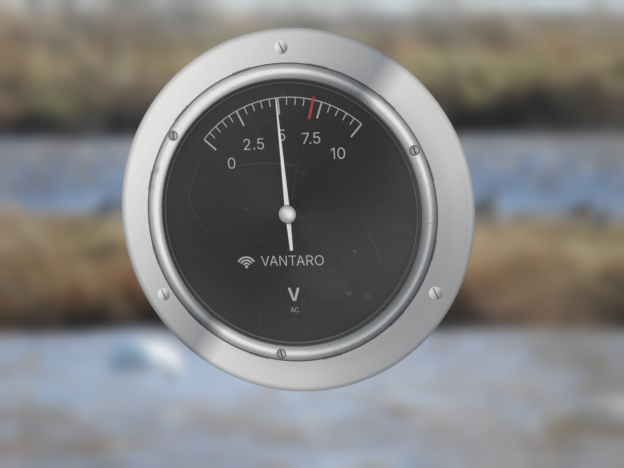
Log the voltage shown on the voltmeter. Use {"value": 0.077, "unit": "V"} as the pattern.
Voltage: {"value": 5, "unit": "V"}
